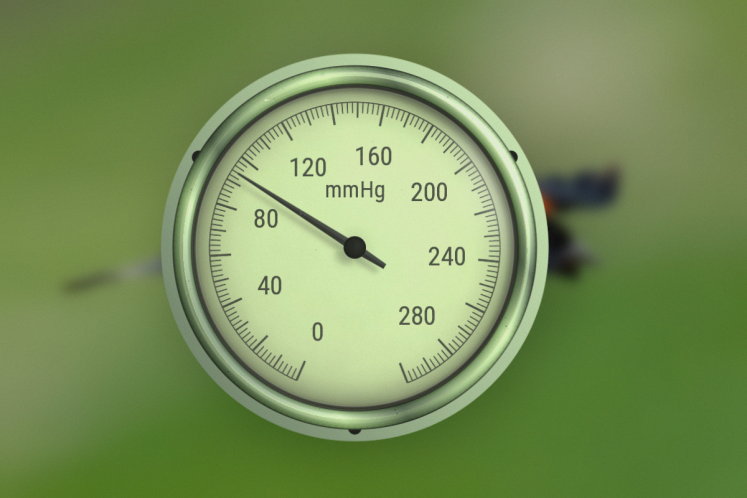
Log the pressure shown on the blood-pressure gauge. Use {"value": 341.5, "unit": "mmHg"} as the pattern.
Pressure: {"value": 94, "unit": "mmHg"}
